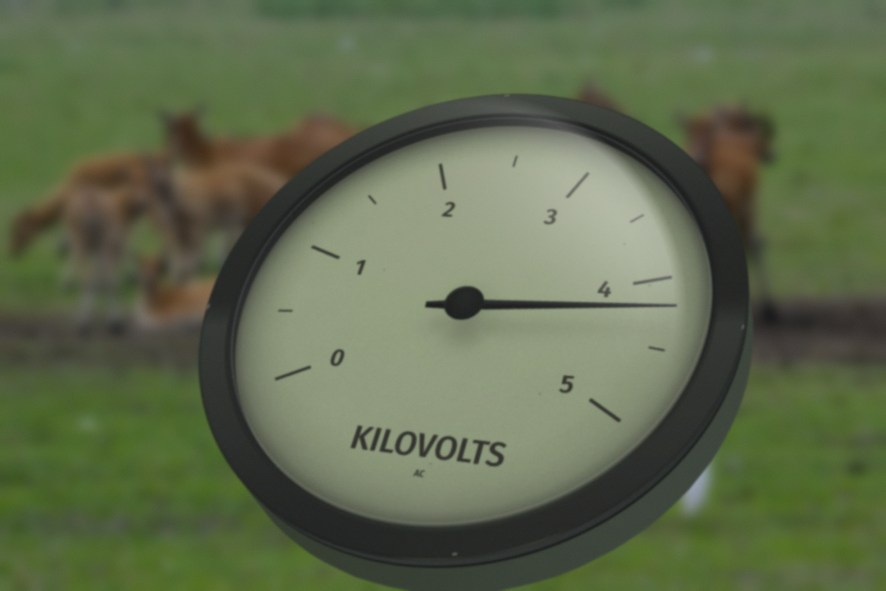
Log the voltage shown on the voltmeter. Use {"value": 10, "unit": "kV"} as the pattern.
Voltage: {"value": 4.25, "unit": "kV"}
